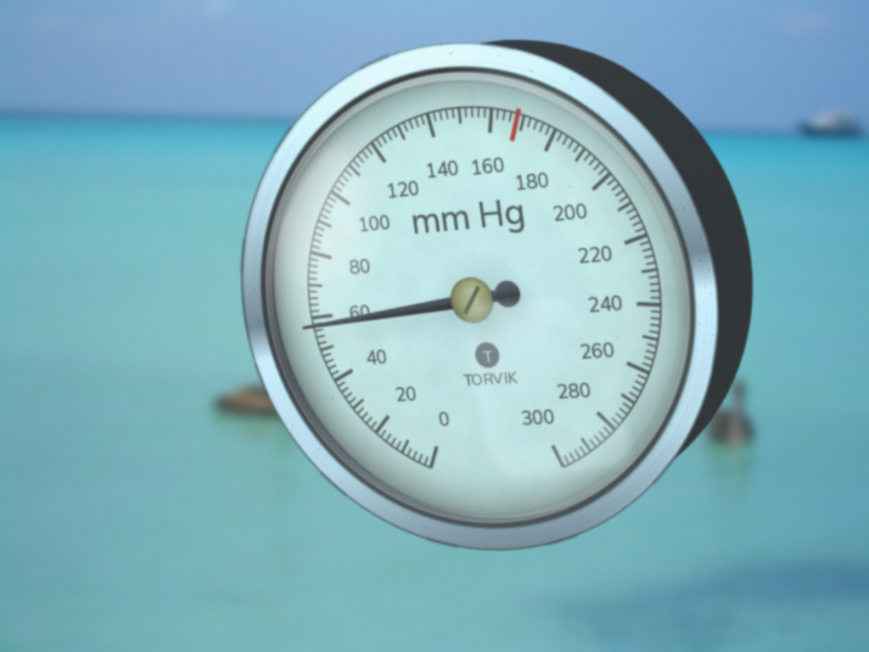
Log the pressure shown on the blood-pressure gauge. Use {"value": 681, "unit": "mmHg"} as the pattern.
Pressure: {"value": 58, "unit": "mmHg"}
